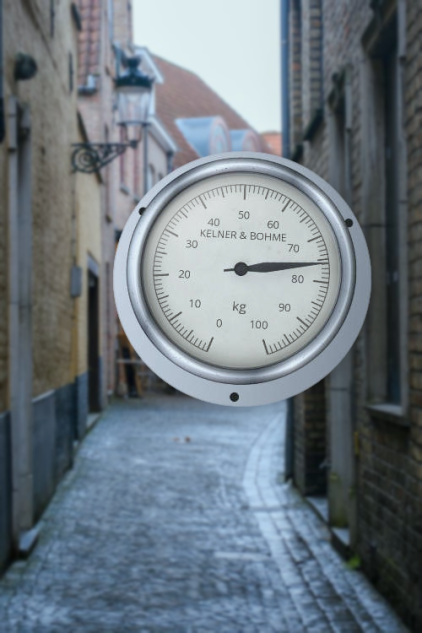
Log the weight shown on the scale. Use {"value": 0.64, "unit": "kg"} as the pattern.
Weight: {"value": 76, "unit": "kg"}
